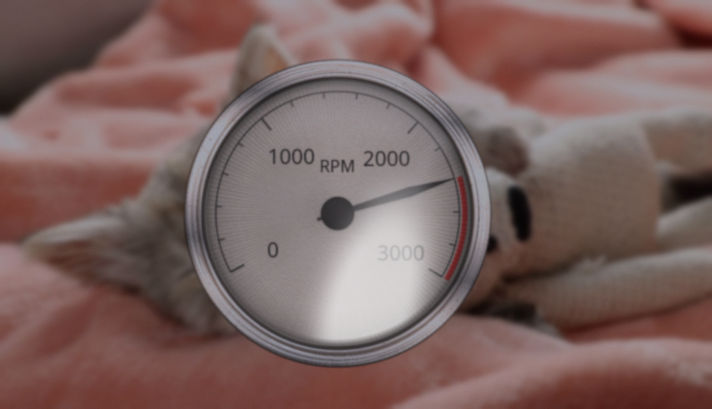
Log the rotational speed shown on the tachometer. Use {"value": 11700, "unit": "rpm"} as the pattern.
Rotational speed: {"value": 2400, "unit": "rpm"}
